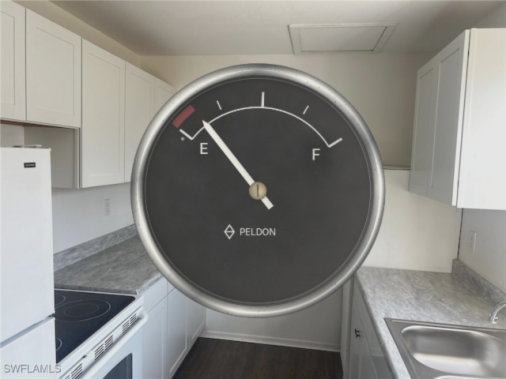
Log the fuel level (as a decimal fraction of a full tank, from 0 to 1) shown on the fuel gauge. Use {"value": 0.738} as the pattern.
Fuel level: {"value": 0.125}
